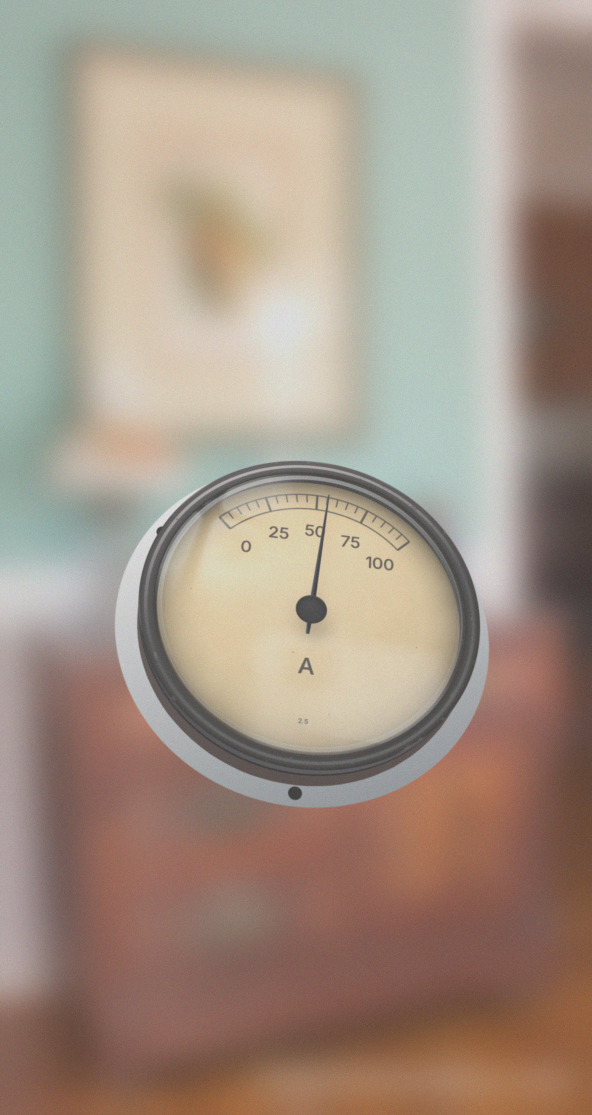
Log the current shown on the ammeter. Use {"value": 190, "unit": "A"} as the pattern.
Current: {"value": 55, "unit": "A"}
